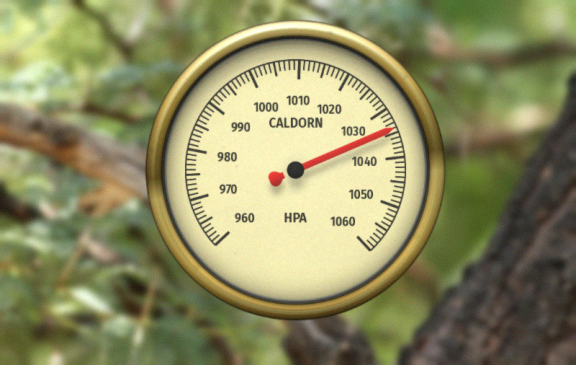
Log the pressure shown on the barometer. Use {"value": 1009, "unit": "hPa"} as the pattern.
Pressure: {"value": 1034, "unit": "hPa"}
